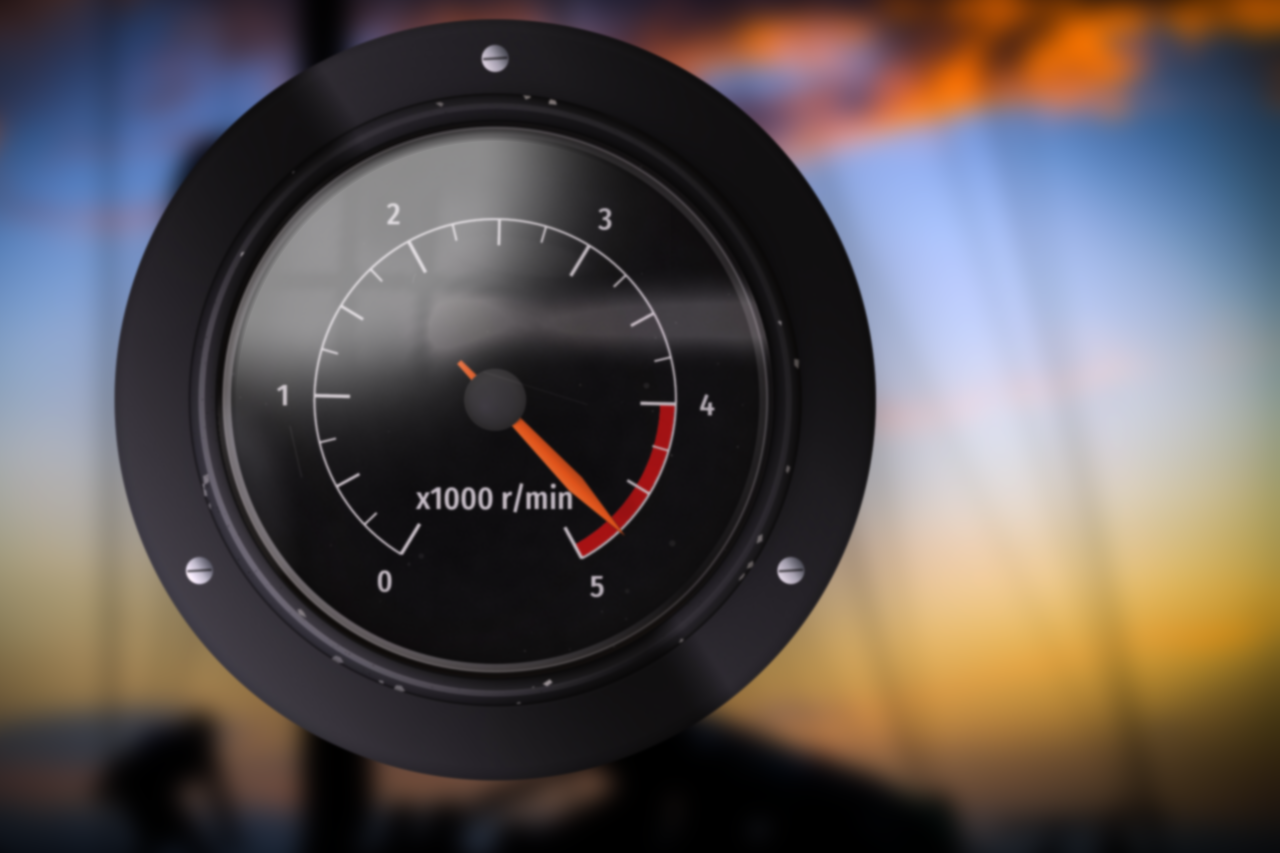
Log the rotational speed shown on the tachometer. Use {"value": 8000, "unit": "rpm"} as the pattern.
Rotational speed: {"value": 4750, "unit": "rpm"}
